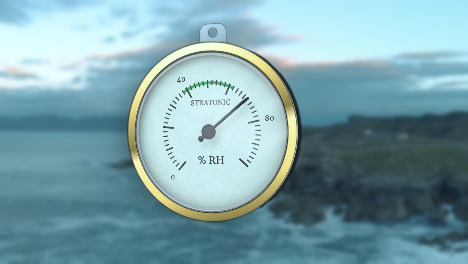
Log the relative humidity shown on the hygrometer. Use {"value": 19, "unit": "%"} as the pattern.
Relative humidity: {"value": 70, "unit": "%"}
